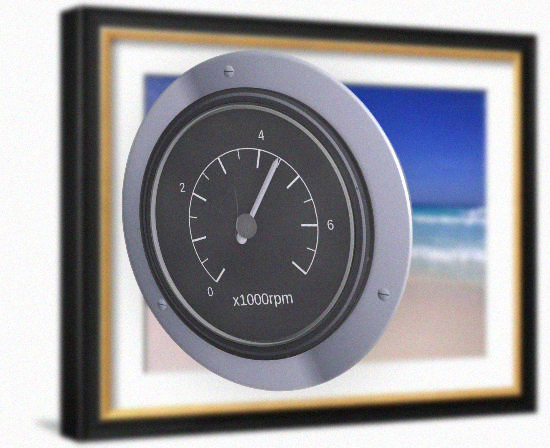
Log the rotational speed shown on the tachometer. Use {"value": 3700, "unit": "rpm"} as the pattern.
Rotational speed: {"value": 4500, "unit": "rpm"}
